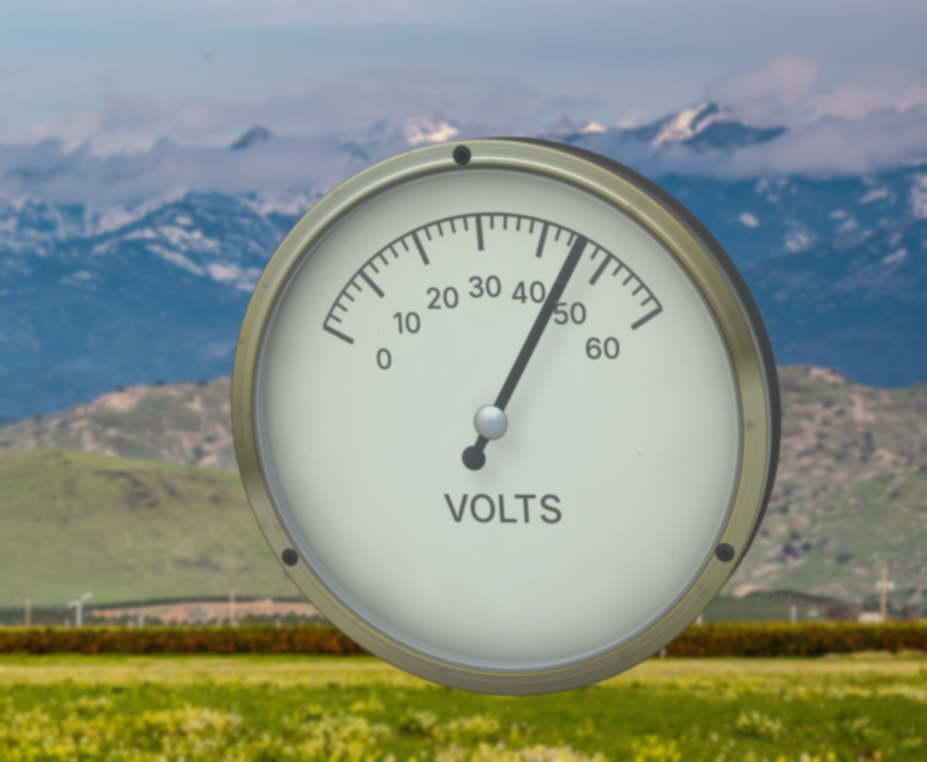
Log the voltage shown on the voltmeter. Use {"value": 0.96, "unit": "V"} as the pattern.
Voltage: {"value": 46, "unit": "V"}
